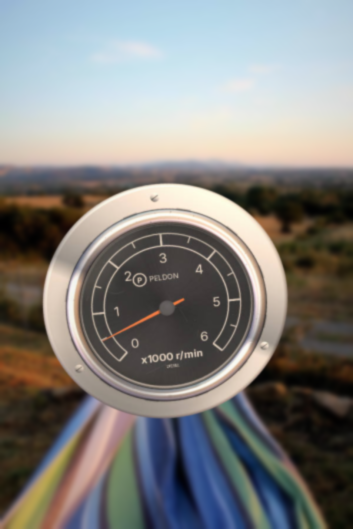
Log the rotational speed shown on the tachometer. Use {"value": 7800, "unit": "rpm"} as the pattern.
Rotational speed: {"value": 500, "unit": "rpm"}
